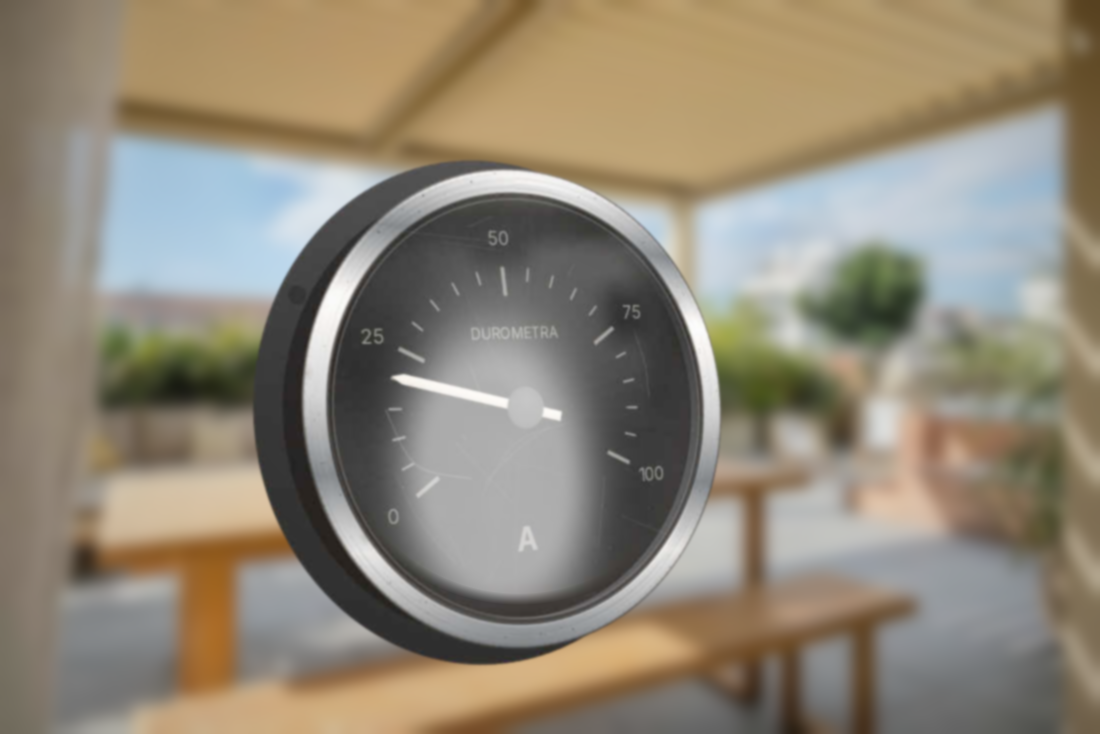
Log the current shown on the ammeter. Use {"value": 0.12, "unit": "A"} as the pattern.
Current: {"value": 20, "unit": "A"}
